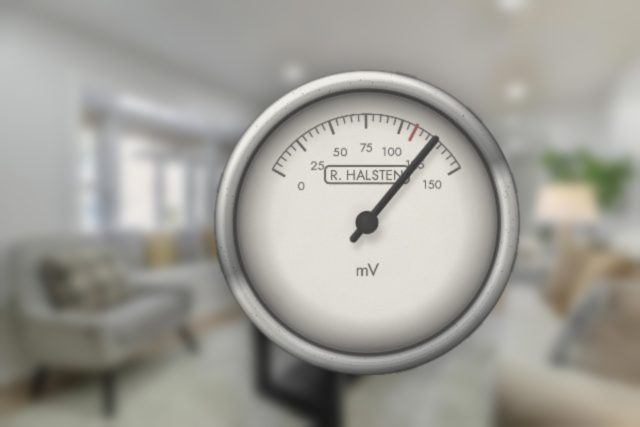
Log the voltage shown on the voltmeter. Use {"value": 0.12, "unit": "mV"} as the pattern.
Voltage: {"value": 125, "unit": "mV"}
